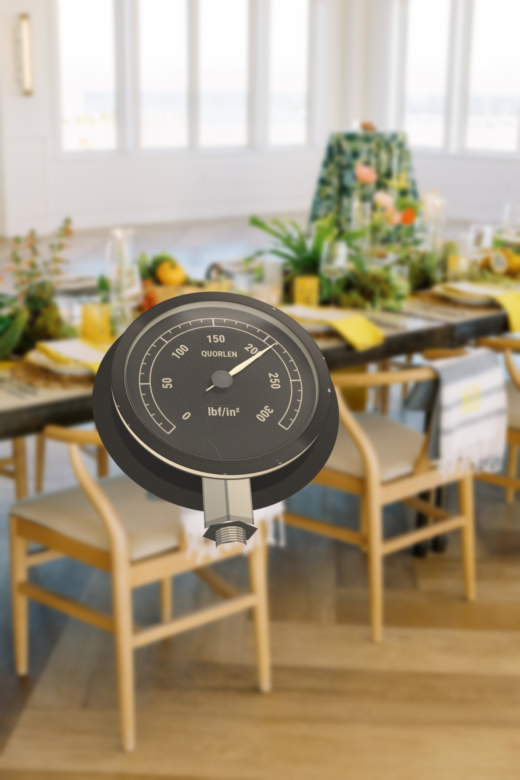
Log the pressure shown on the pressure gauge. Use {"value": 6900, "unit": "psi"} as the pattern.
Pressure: {"value": 210, "unit": "psi"}
